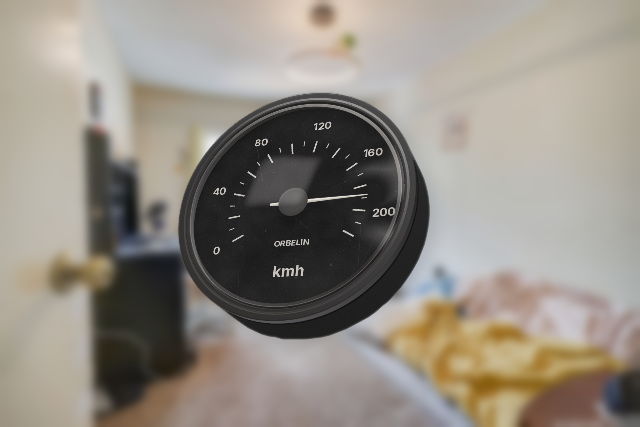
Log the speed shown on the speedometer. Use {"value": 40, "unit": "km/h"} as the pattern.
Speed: {"value": 190, "unit": "km/h"}
